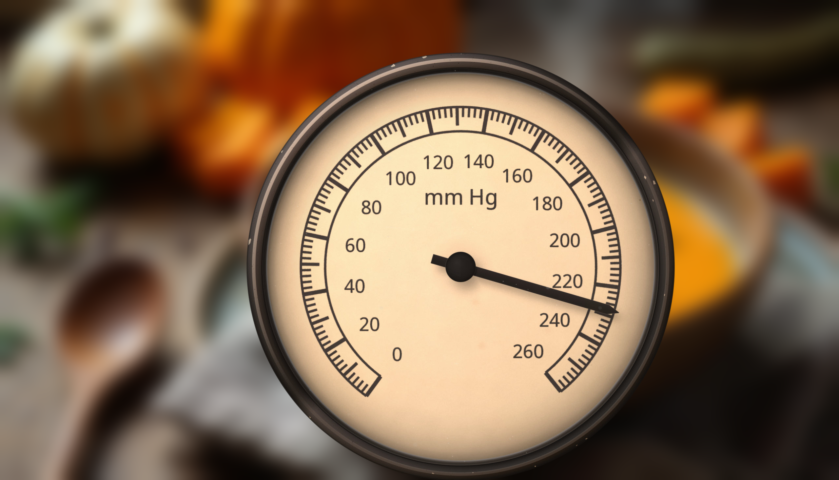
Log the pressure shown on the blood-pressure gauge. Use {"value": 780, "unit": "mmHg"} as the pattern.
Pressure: {"value": 228, "unit": "mmHg"}
